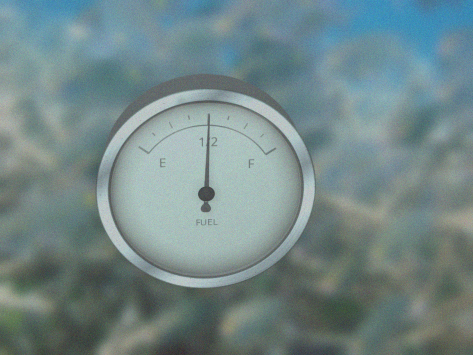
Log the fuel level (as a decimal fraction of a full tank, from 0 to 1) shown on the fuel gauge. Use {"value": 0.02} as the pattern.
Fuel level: {"value": 0.5}
